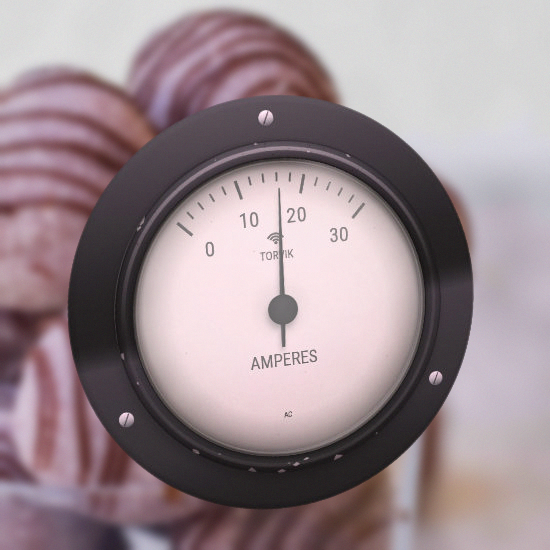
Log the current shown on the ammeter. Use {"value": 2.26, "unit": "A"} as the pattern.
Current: {"value": 16, "unit": "A"}
